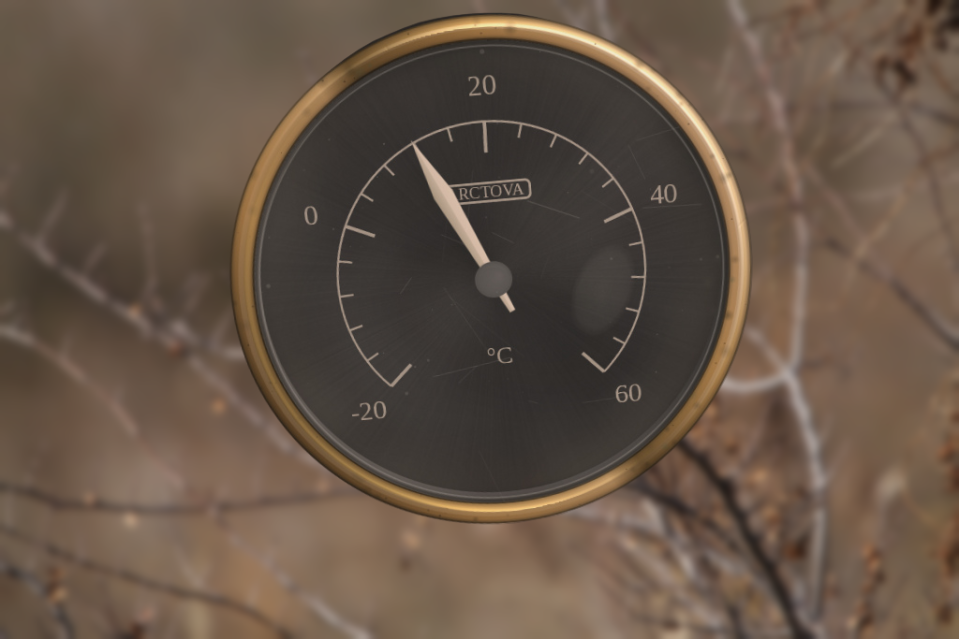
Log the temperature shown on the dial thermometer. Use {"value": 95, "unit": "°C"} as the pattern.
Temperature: {"value": 12, "unit": "°C"}
